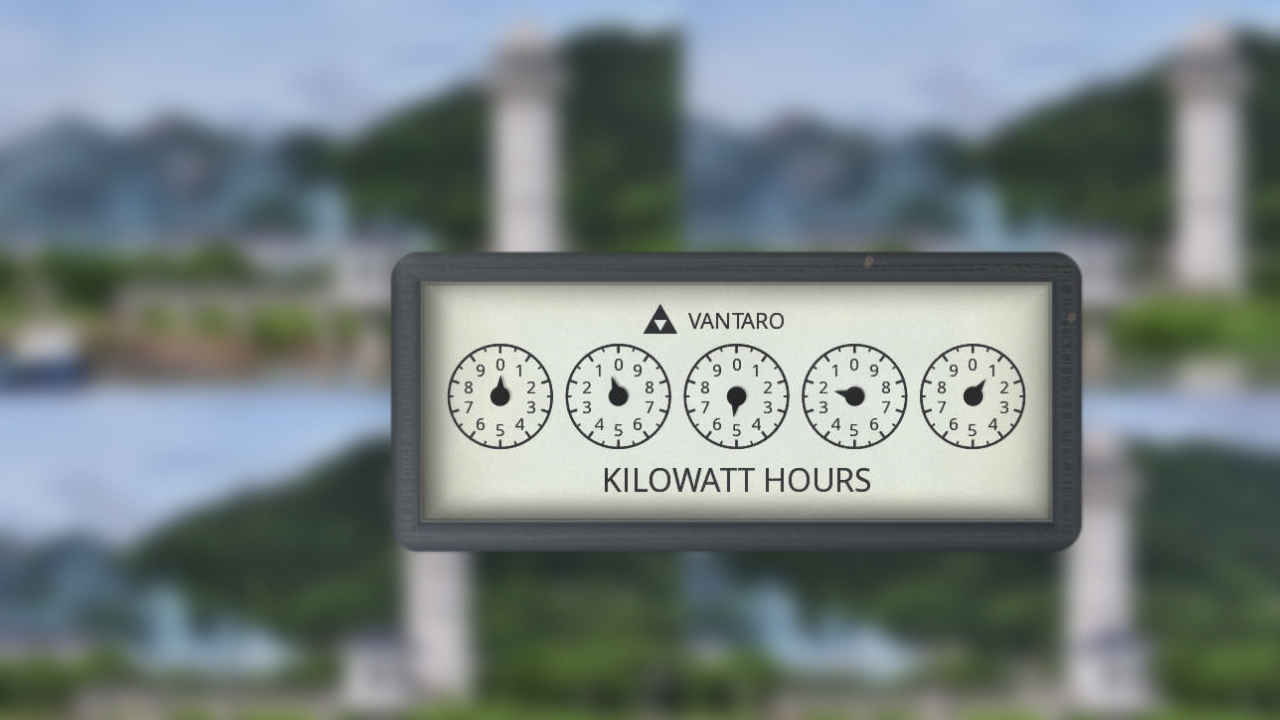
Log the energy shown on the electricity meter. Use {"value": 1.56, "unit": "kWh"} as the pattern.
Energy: {"value": 521, "unit": "kWh"}
